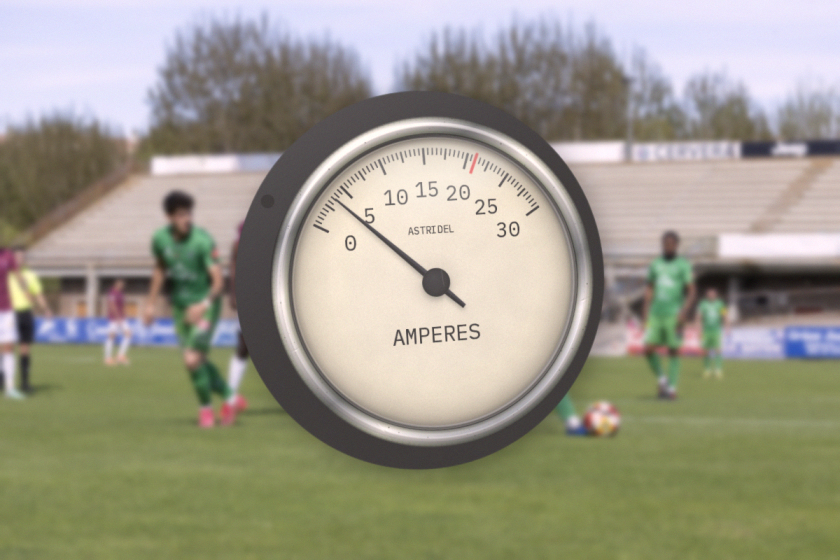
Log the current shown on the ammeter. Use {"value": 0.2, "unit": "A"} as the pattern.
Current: {"value": 3.5, "unit": "A"}
